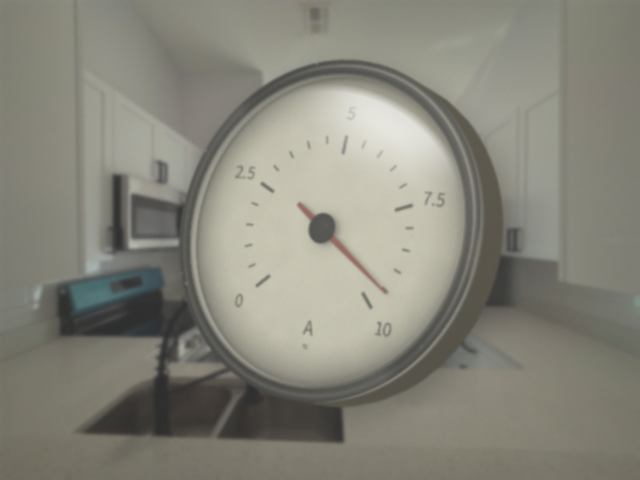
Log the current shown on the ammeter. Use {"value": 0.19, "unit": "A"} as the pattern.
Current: {"value": 9.5, "unit": "A"}
